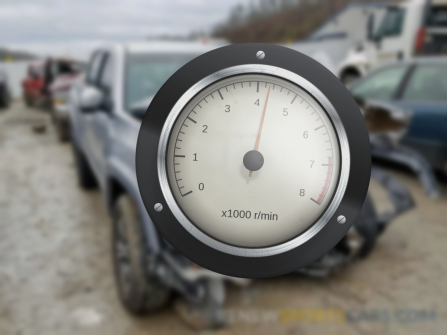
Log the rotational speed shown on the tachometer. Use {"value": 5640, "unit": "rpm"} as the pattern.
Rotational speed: {"value": 4300, "unit": "rpm"}
